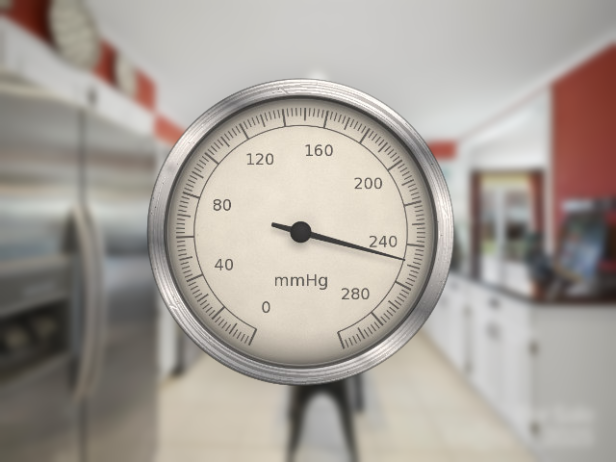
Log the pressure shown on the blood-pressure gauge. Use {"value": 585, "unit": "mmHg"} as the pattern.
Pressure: {"value": 248, "unit": "mmHg"}
